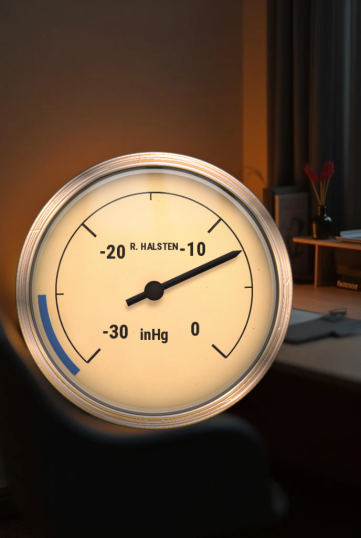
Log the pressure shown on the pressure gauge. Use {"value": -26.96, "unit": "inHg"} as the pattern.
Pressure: {"value": -7.5, "unit": "inHg"}
